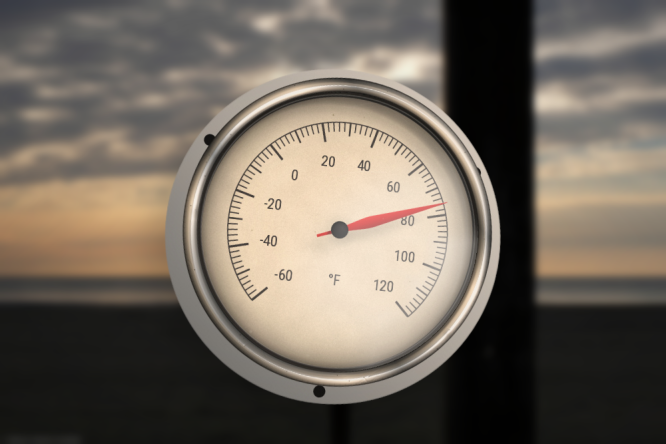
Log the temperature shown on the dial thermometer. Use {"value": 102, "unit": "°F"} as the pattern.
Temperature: {"value": 76, "unit": "°F"}
